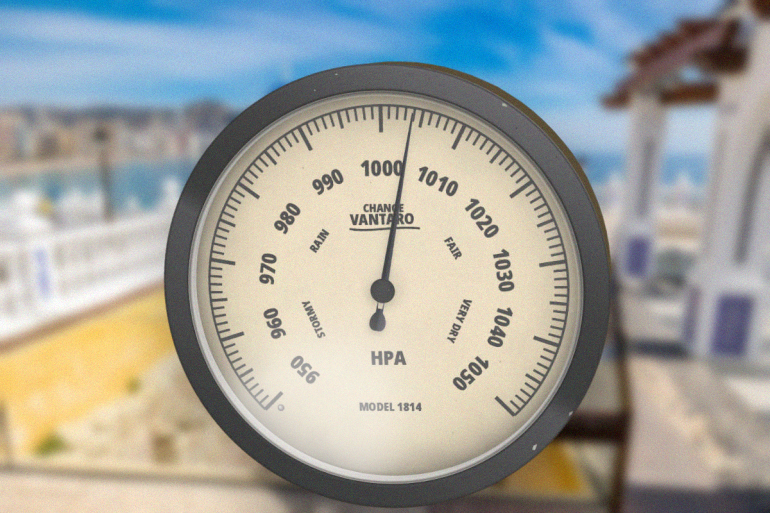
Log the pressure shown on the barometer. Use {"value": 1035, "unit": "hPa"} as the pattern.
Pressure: {"value": 1004, "unit": "hPa"}
